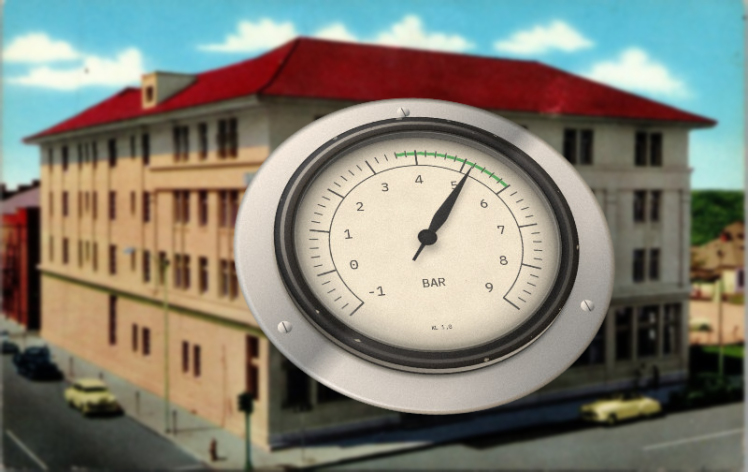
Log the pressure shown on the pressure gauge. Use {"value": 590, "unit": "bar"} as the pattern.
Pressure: {"value": 5.2, "unit": "bar"}
